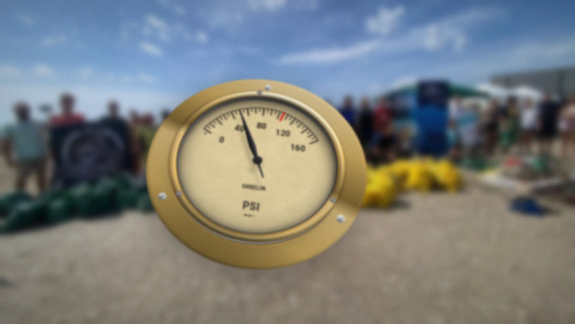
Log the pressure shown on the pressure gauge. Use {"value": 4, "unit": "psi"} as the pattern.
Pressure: {"value": 50, "unit": "psi"}
